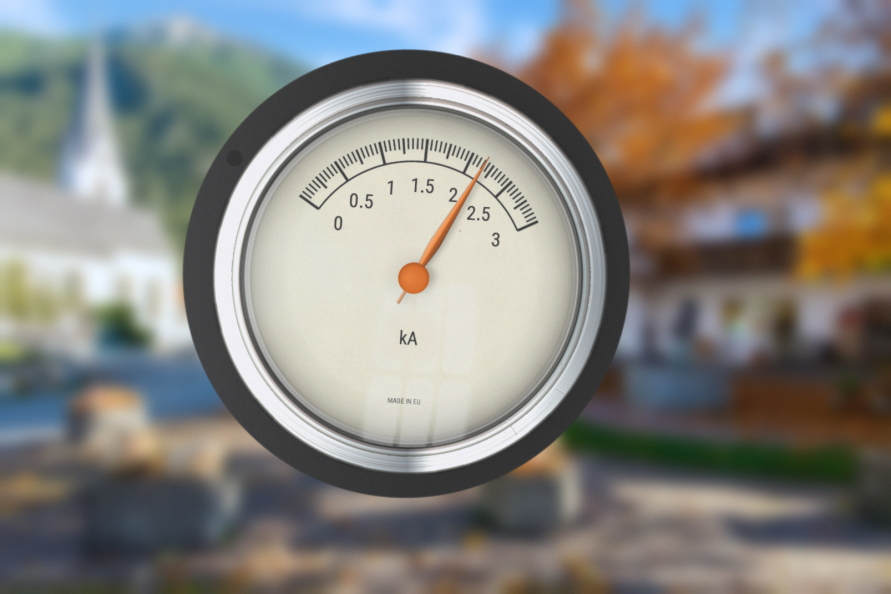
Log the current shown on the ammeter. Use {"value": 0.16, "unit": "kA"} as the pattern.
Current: {"value": 2.15, "unit": "kA"}
